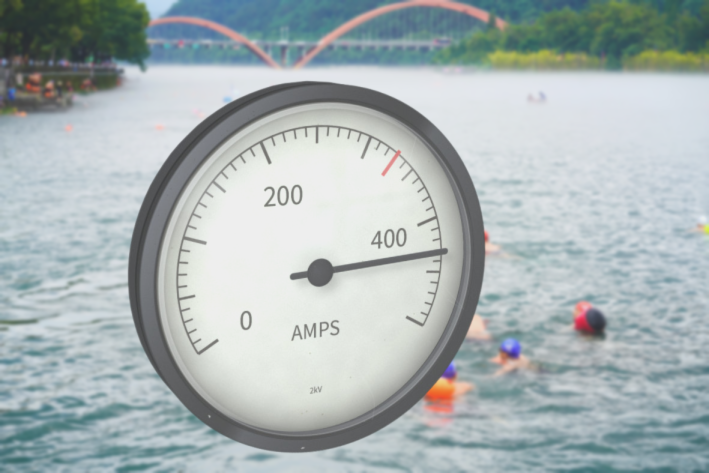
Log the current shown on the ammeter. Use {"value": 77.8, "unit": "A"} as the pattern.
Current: {"value": 430, "unit": "A"}
